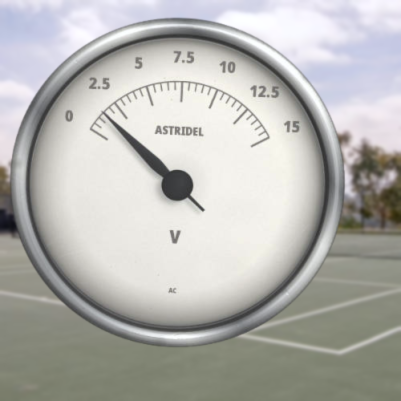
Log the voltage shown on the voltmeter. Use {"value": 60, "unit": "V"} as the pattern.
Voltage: {"value": 1.5, "unit": "V"}
